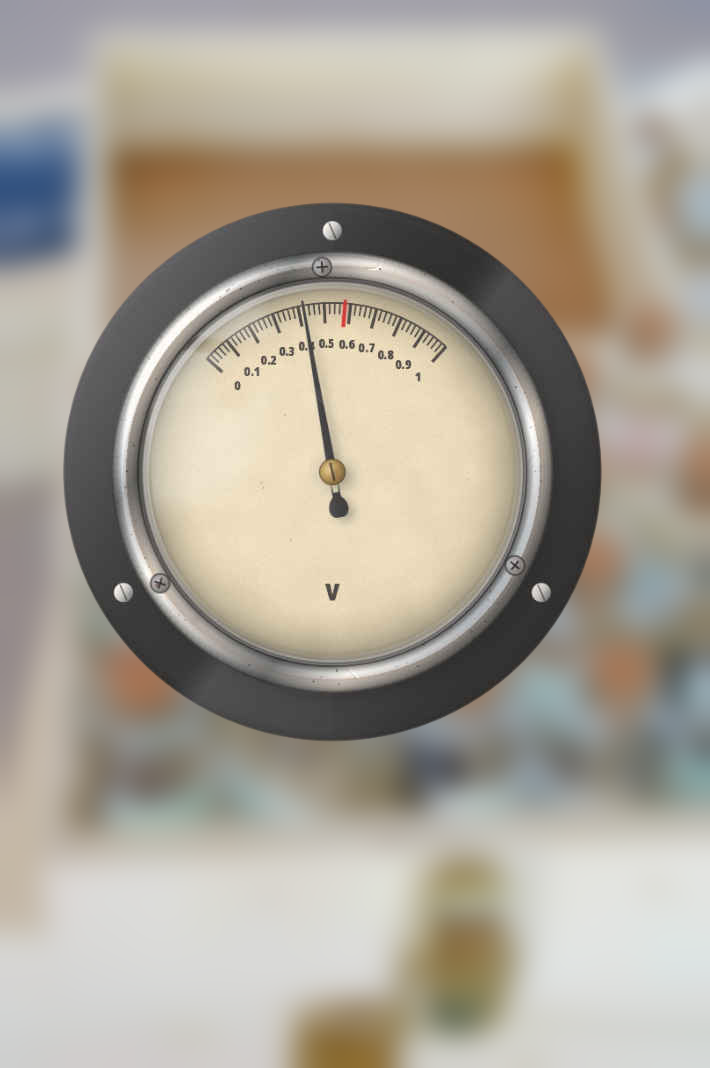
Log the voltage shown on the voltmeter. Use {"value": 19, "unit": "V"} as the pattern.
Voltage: {"value": 0.42, "unit": "V"}
